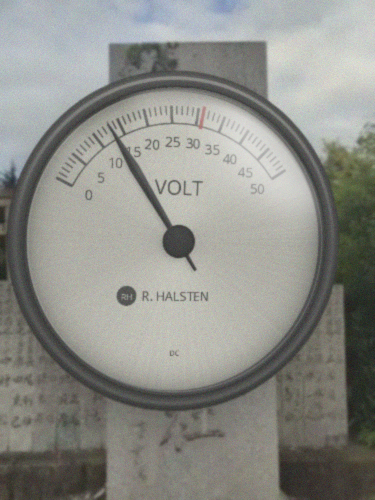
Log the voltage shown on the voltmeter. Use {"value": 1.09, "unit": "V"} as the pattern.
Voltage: {"value": 13, "unit": "V"}
